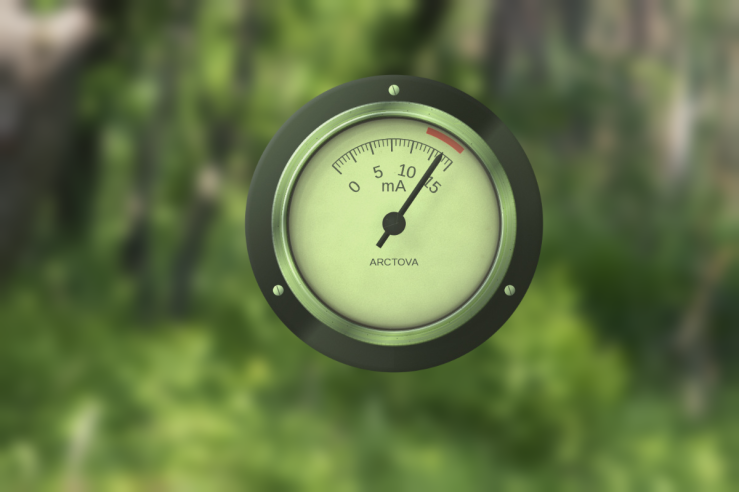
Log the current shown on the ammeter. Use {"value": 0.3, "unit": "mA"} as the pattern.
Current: {"value": 13.5, "unit": "mA"}
